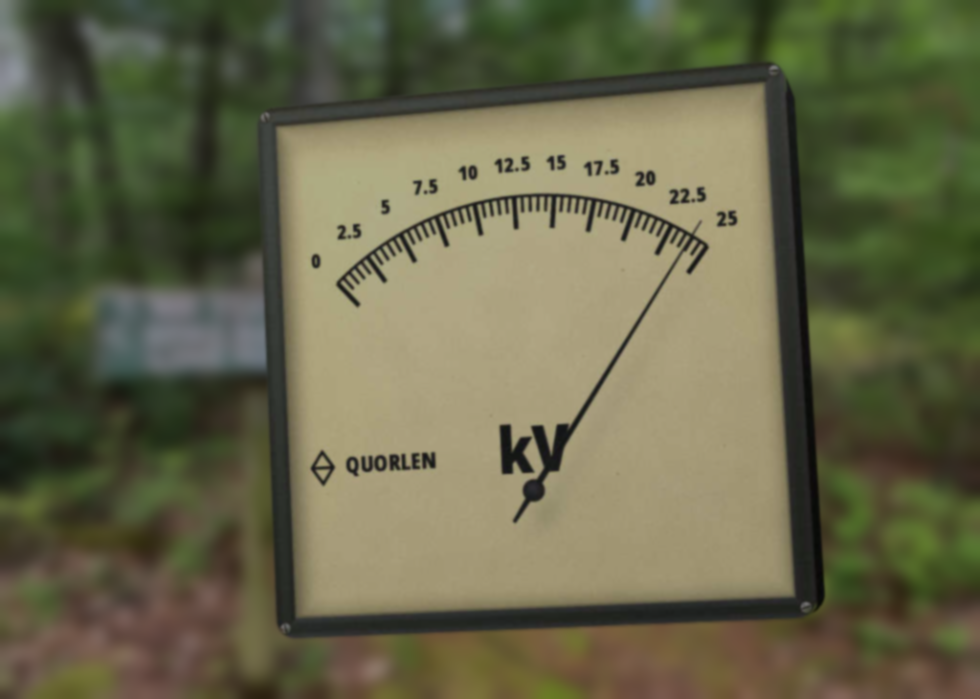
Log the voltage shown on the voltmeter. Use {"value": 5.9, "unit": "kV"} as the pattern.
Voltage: {"value": 24, "unit": "kV"}
